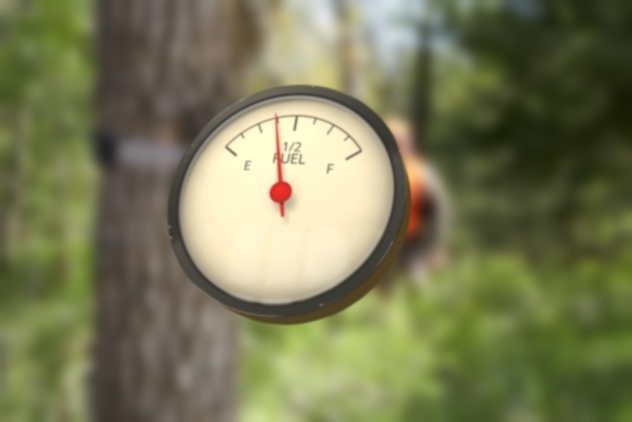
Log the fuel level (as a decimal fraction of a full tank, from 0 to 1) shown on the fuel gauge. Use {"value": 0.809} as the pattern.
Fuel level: {"value": 0.375}
